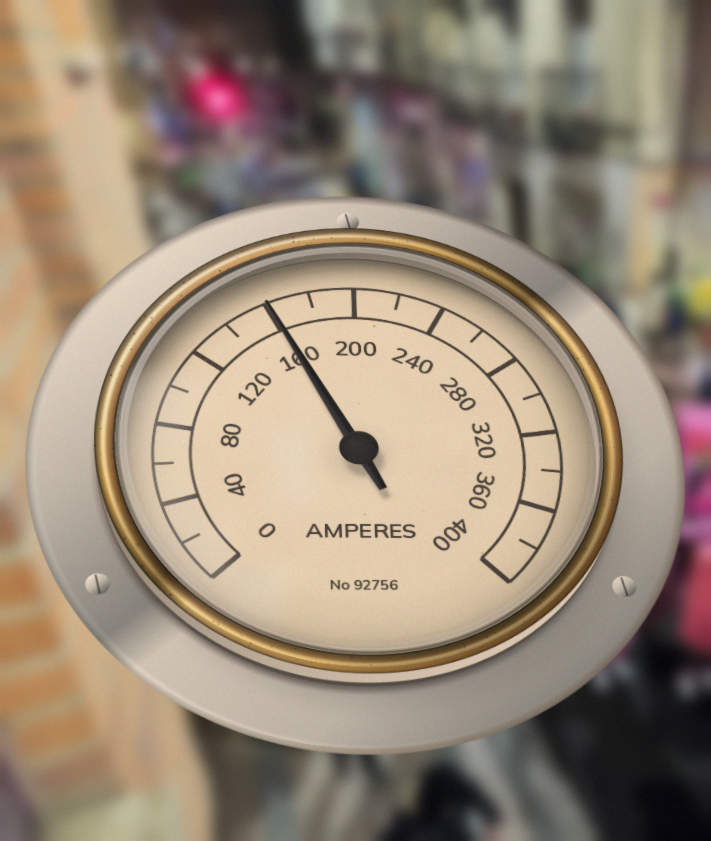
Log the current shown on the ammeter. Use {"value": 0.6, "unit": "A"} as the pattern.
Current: {"value": 160, "unit": "A"}
